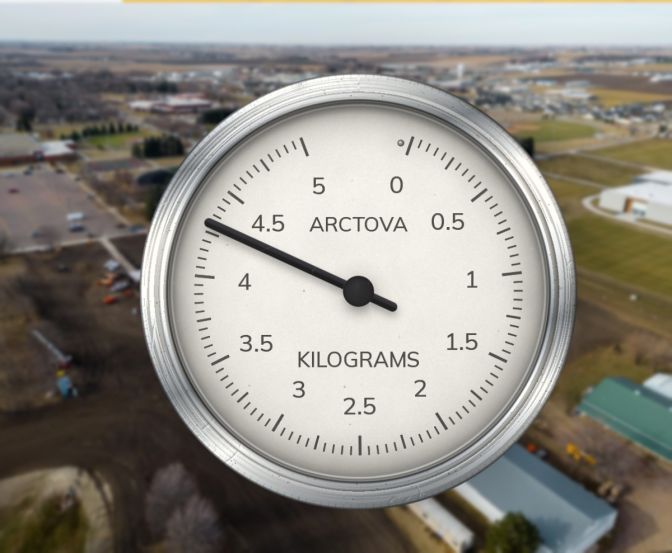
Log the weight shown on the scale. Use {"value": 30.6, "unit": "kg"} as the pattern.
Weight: {"value": 4.3, "unit": "kg"}
